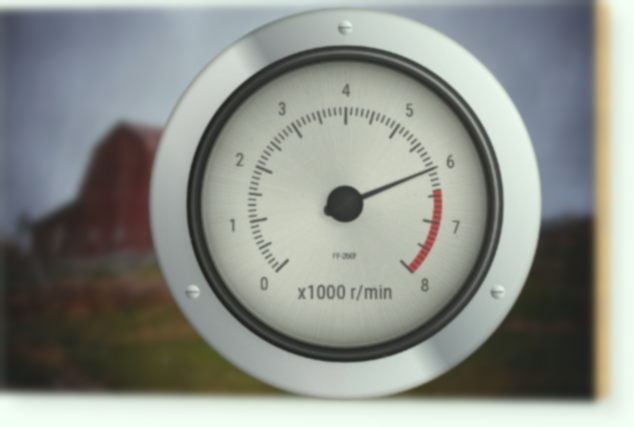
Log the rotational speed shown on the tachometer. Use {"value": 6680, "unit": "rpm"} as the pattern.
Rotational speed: {"value": 6000, "unit": "rpm"}
